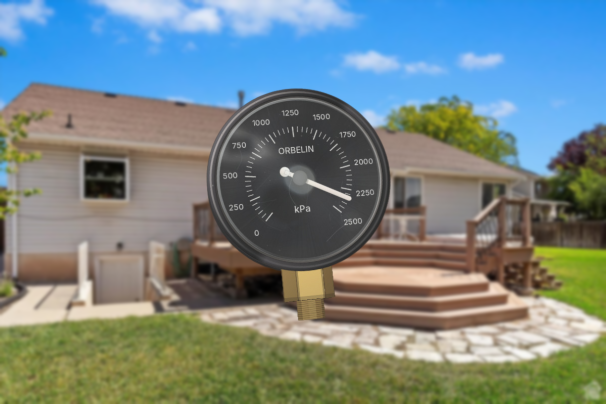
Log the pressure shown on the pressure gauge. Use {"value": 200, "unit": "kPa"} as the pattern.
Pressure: {"value": 2350, "unit": "kPa"}
